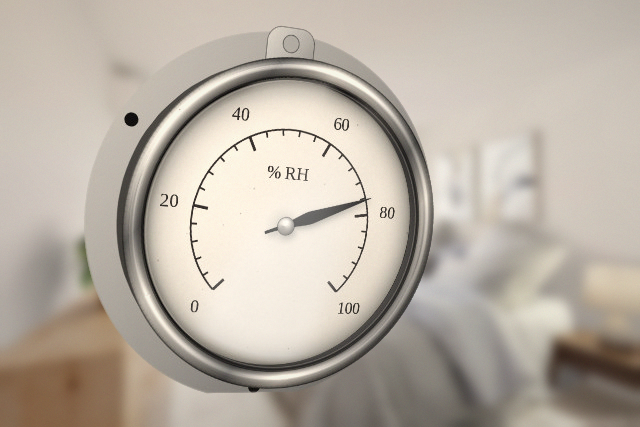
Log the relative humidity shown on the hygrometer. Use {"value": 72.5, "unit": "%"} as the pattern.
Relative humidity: {"value": 76, "unit": "%"}
